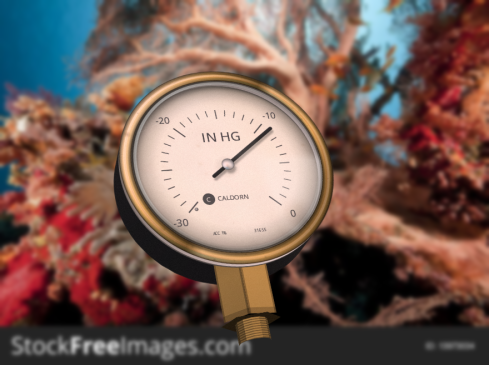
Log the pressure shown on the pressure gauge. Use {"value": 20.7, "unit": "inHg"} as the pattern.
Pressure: {"value": -9, "unit": "inHg"}
